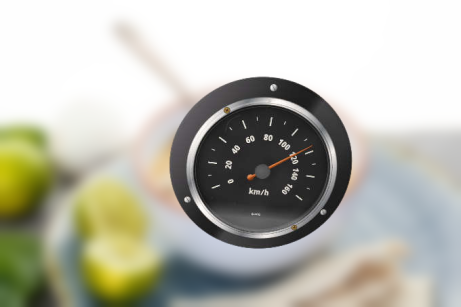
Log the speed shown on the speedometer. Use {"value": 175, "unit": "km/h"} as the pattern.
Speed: {"value": 115, "unit": "km/h"}
